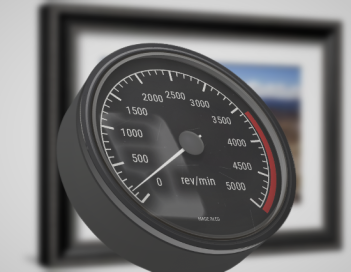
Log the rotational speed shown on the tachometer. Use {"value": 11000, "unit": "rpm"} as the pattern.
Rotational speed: {"value": 150, "unit": "rpm"}
